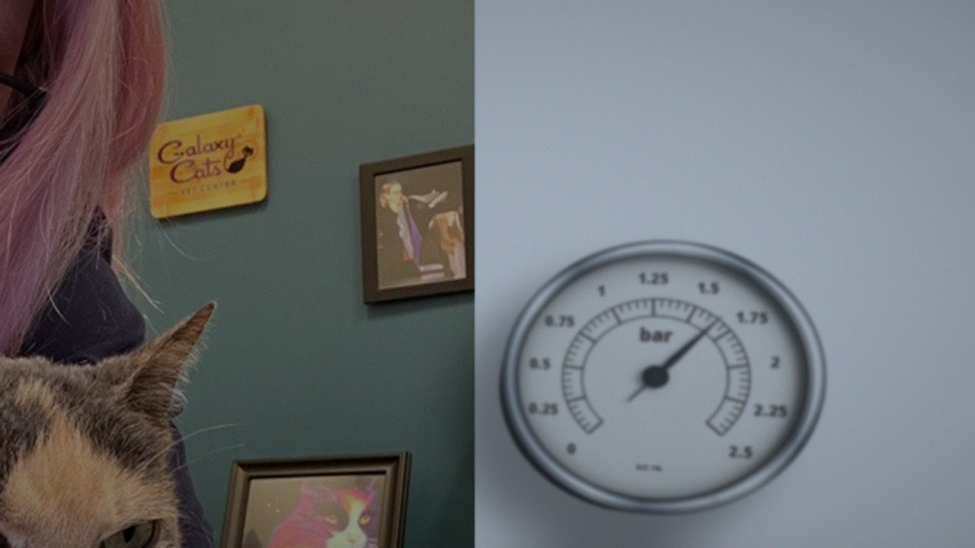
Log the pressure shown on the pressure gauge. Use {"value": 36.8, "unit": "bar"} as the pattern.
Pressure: {"value": 1.65, "unit": "bar"}
